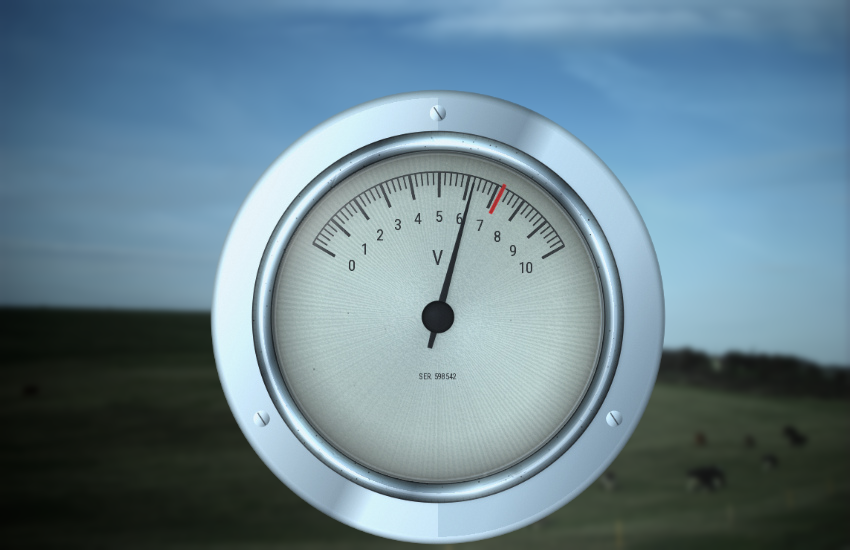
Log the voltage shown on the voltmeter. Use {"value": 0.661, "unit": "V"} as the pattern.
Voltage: {"value": 6.2, "unit": "V"}
